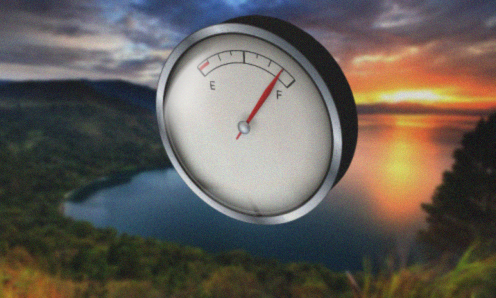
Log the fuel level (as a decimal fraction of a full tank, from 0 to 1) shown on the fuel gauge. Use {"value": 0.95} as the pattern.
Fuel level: {"value": 0.875}
